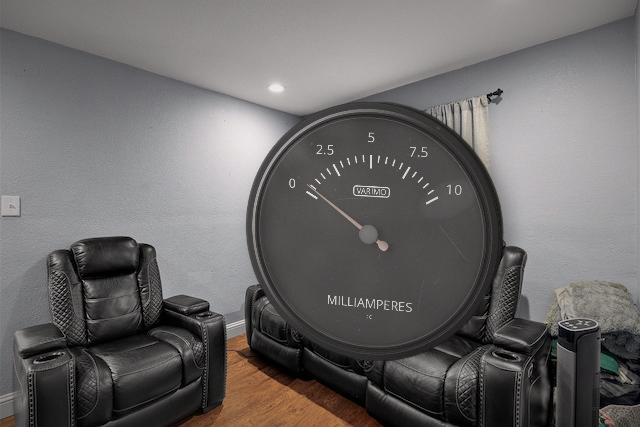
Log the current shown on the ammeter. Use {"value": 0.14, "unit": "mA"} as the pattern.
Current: {"value": 0.5, "unit": "mA"}
